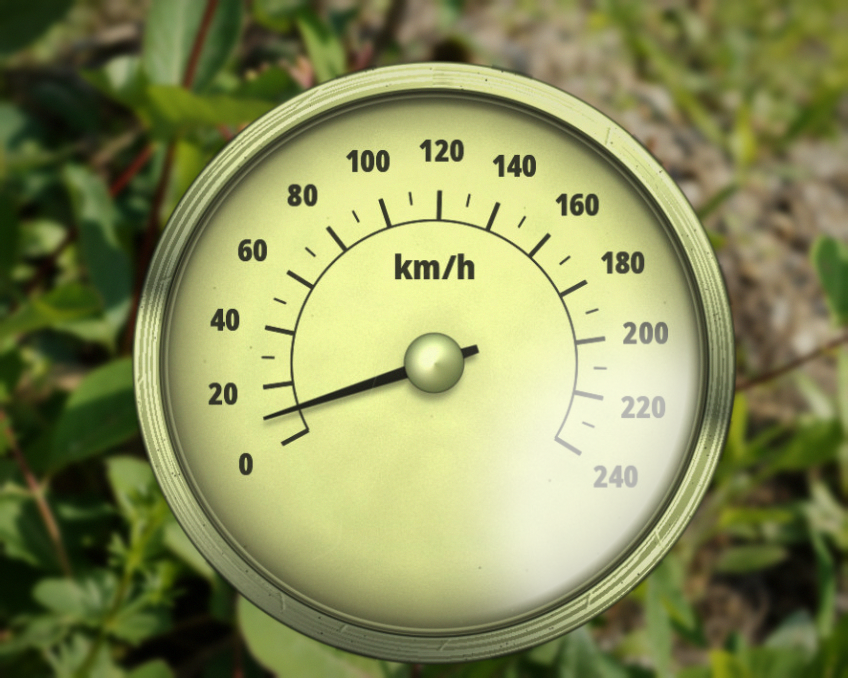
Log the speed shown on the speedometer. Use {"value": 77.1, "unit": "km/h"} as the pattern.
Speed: {"value": 10, "unit": "km/h"}
